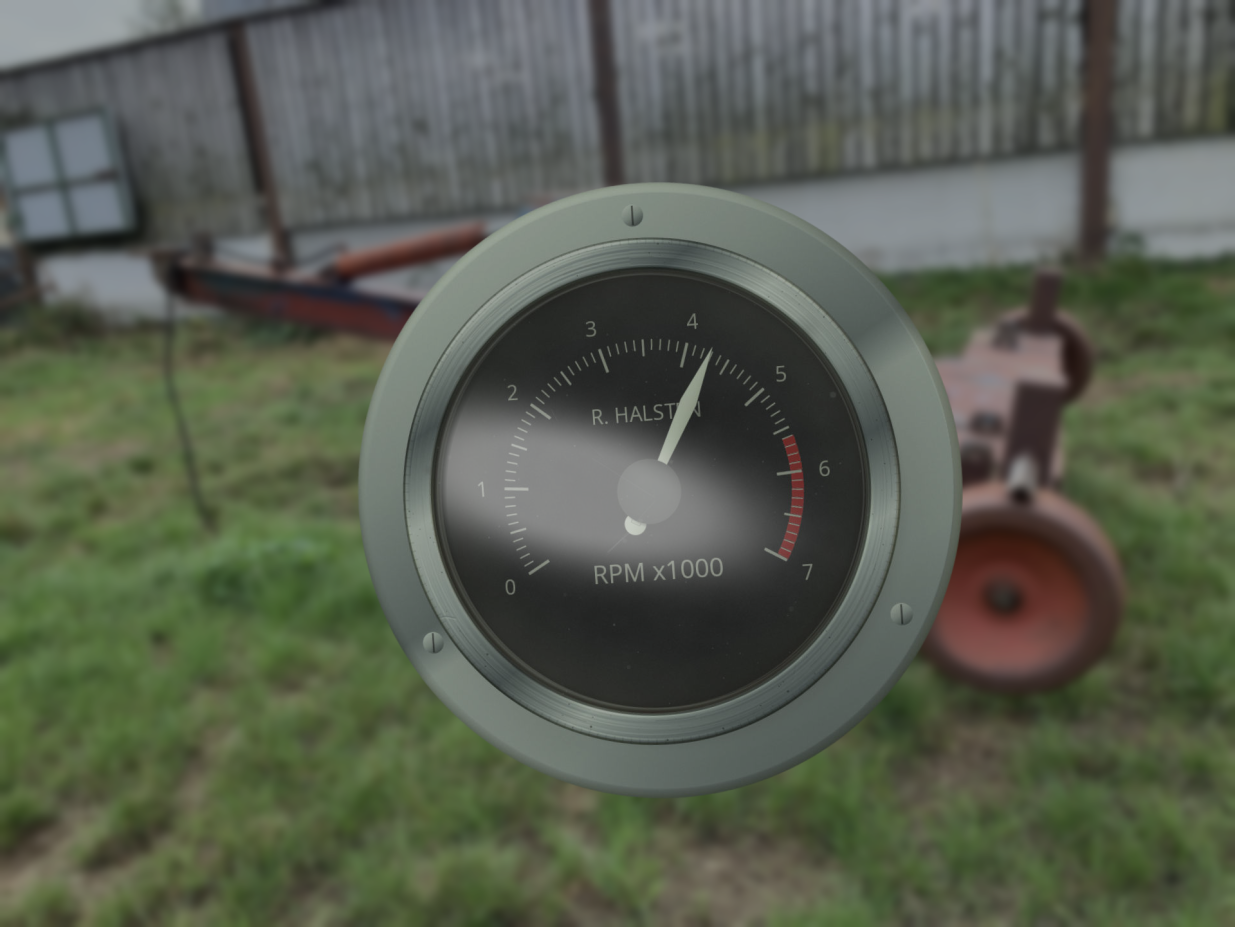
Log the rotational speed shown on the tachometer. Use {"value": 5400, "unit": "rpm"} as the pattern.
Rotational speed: {"value": 4300, "unit": "rpm"}
